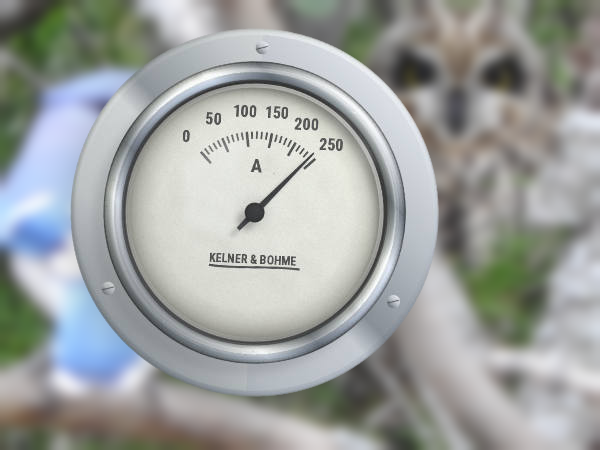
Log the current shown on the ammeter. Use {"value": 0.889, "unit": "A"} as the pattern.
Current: {"value": 240, "unit": "A"}
